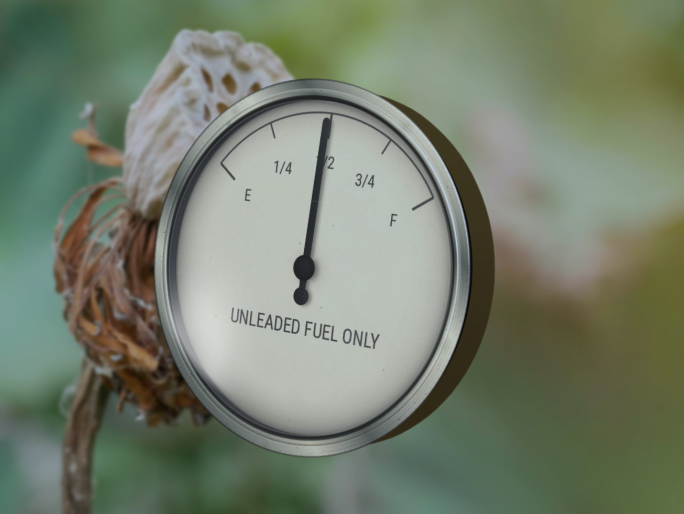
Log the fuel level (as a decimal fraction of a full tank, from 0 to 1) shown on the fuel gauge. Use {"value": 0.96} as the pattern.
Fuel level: {"value": 0.5}
